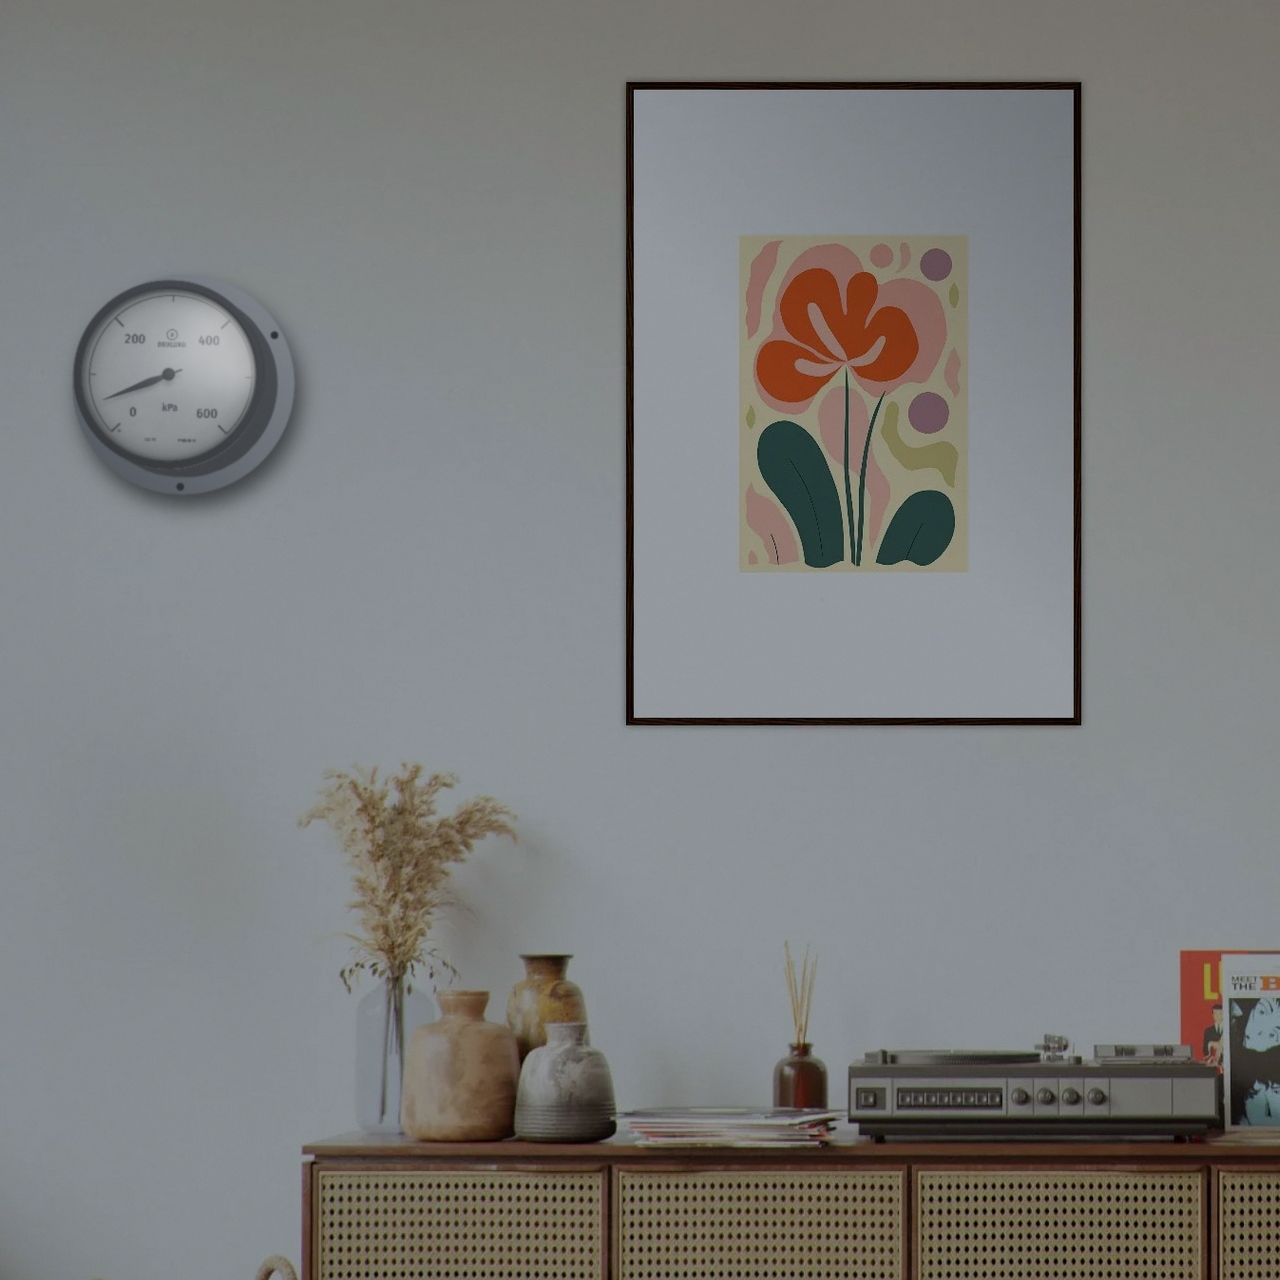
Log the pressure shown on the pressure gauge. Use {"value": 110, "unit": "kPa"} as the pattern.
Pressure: {"value": 50, "unit": "kPa"}
